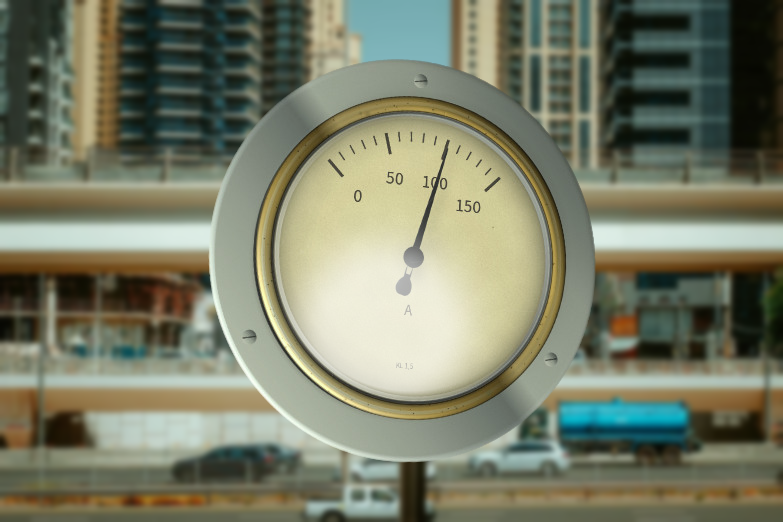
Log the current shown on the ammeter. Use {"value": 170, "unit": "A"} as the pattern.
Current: {"value": 100, "unit": "A"}
